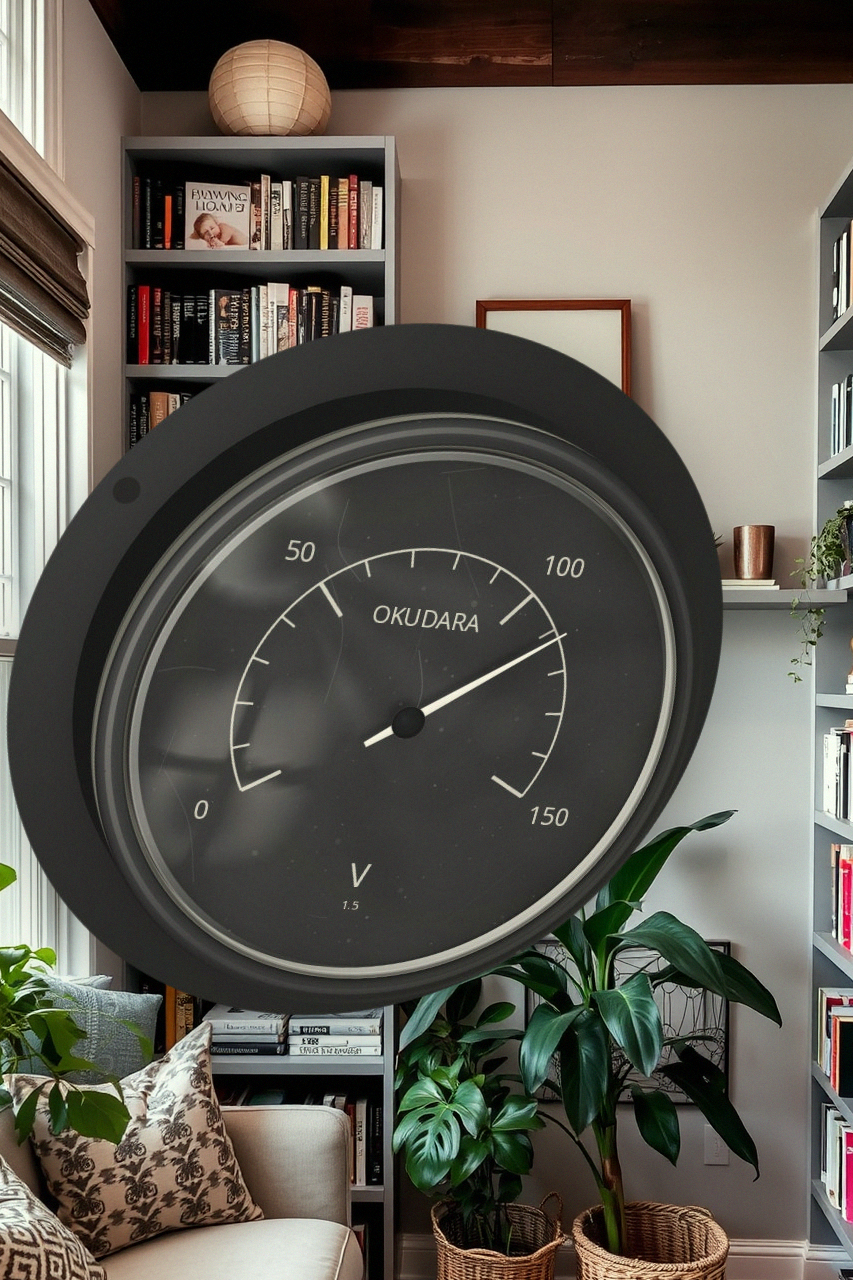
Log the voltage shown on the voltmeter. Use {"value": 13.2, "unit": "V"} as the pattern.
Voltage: {"value": 110, "unit": "V"}
